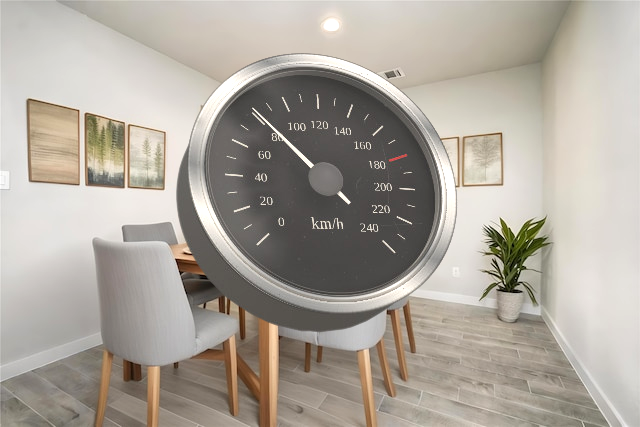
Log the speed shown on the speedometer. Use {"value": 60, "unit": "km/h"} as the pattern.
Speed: {"value": 80, "unit": "km/h"}
